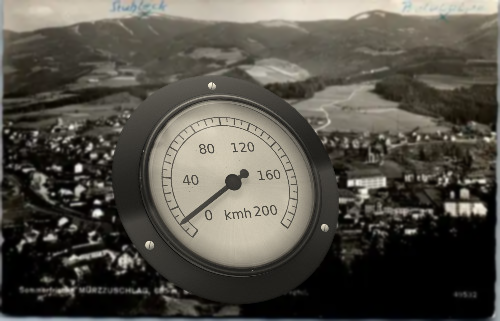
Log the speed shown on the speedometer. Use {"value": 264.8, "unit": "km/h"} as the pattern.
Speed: {"value": 10, "unit": "km/h"}
